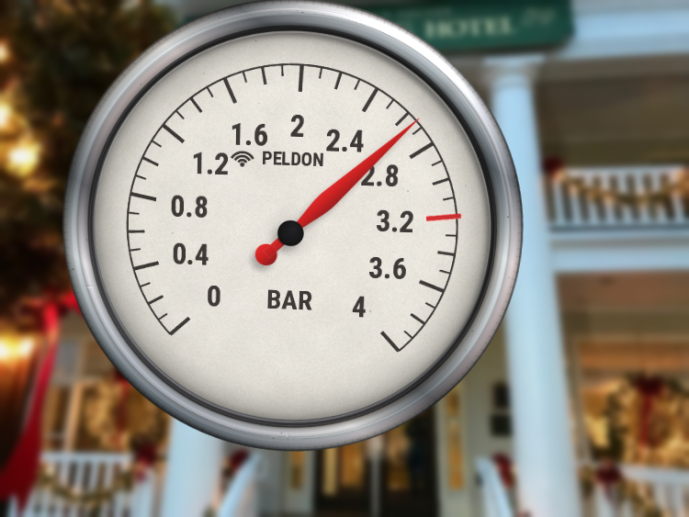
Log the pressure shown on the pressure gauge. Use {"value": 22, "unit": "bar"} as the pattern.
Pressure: {"value": 2.65, "unit": "bar"}
